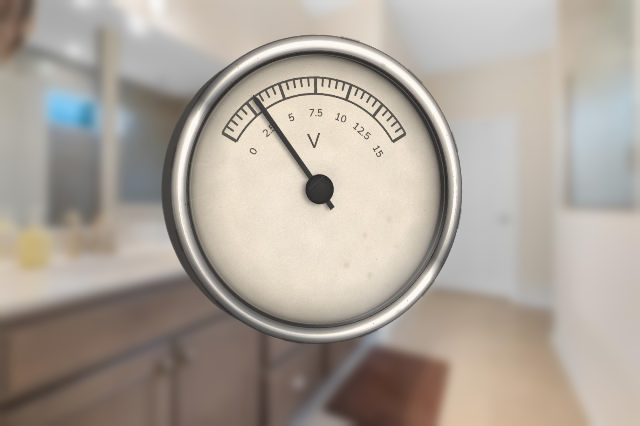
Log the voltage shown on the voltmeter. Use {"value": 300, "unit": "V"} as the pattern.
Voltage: {"value": 3, "unit": "V"}
